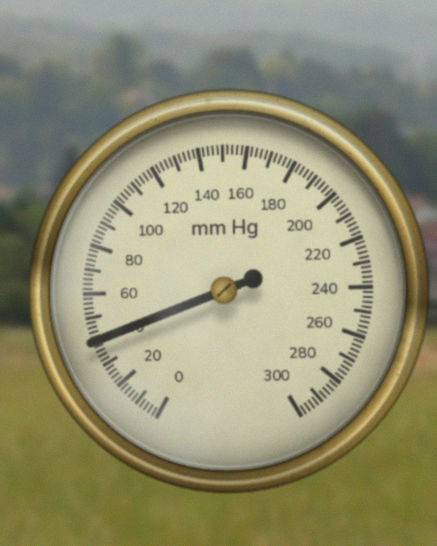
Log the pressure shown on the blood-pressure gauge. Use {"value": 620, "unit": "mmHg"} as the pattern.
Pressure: {"value": 40, "unit": "mmHg"}
